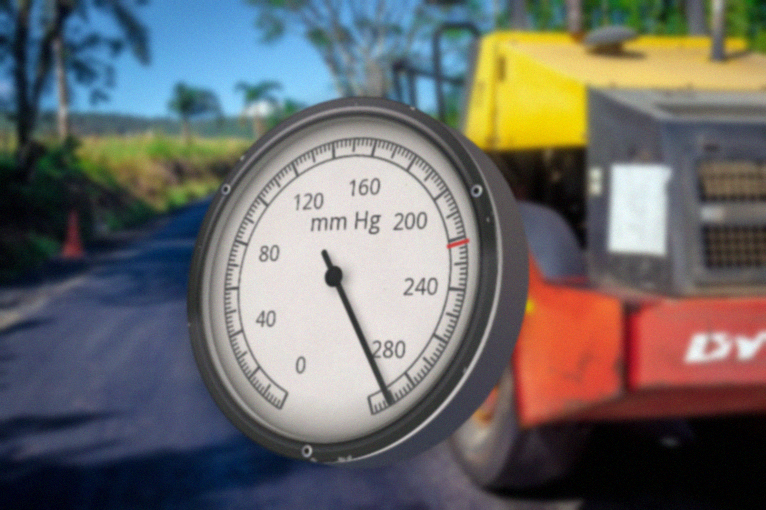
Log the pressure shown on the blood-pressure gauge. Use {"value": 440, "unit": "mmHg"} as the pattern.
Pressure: {"value": 290, "unit": "mmHg"}
